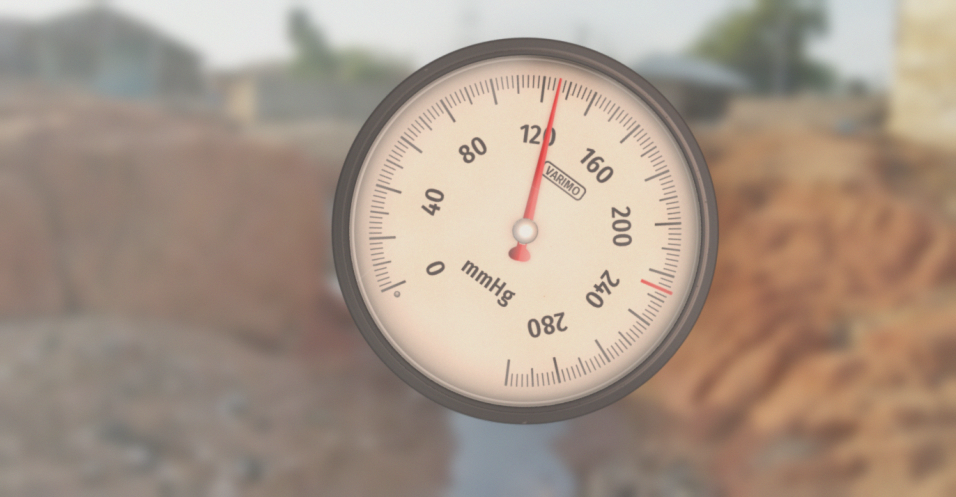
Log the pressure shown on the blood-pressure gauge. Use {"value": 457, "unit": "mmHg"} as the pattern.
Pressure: {"value": 126, "unit": "mmHg"}
